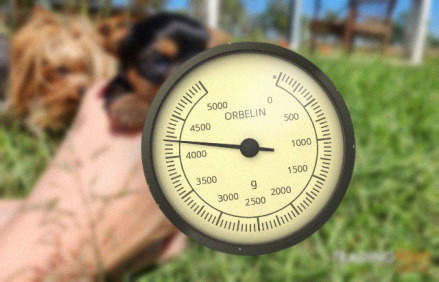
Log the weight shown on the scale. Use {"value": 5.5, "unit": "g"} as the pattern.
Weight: {"value": 4200, "unit": "g"}
